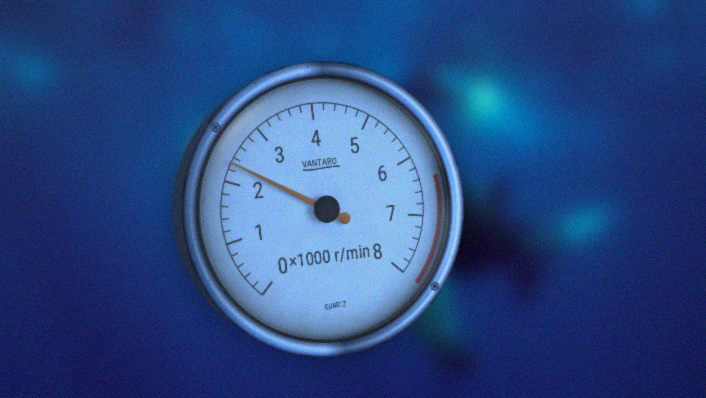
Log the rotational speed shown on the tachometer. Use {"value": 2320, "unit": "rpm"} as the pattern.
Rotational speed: {"value": 2300, "unit": "rpm"}
